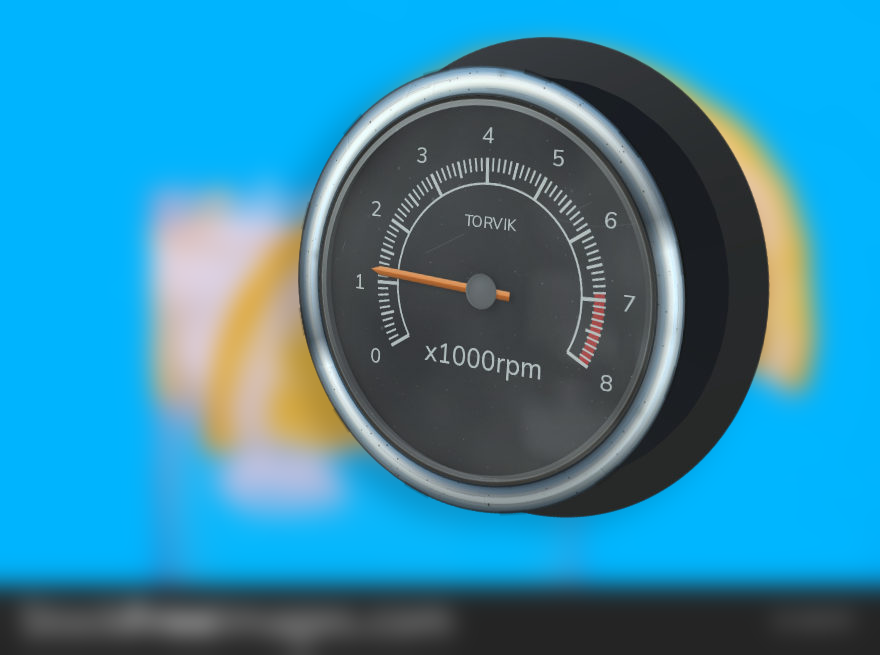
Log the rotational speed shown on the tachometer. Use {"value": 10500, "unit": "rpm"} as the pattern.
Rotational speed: {"value": 1200, "unit": "rpm"}
